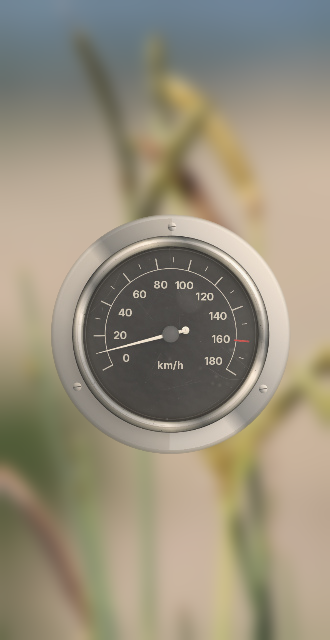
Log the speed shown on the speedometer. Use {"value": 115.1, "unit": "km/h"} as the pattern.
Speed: {"value": 10, "unit": "km/h"}
